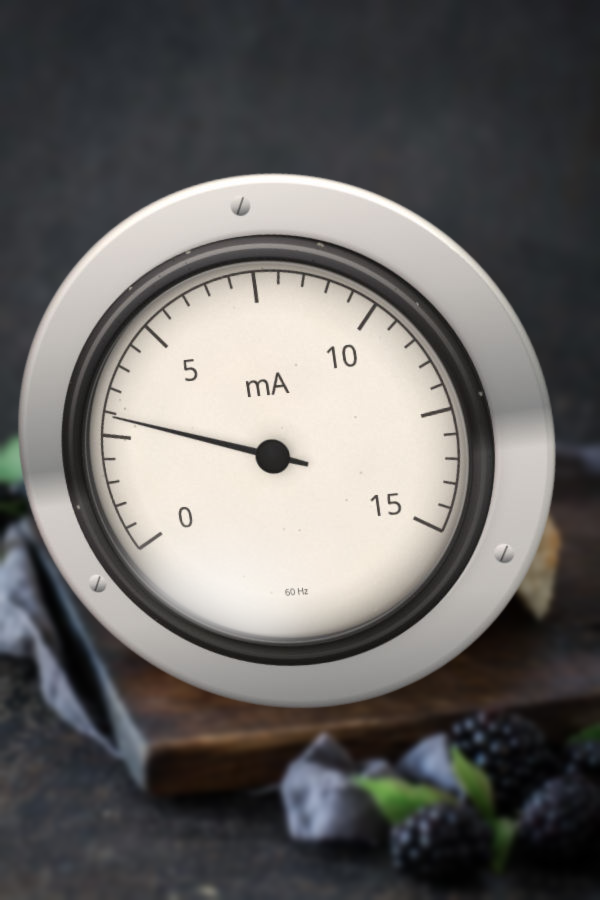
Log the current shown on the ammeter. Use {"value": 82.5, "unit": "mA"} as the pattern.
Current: {"value": 3, "unit": "mA"}
